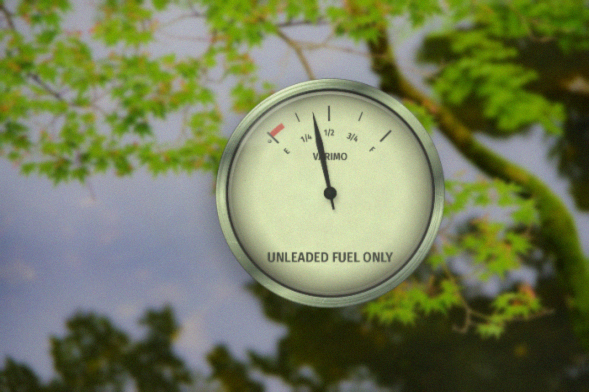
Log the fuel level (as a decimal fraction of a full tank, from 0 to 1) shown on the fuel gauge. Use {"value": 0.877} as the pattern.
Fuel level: {"value": 0.375}
